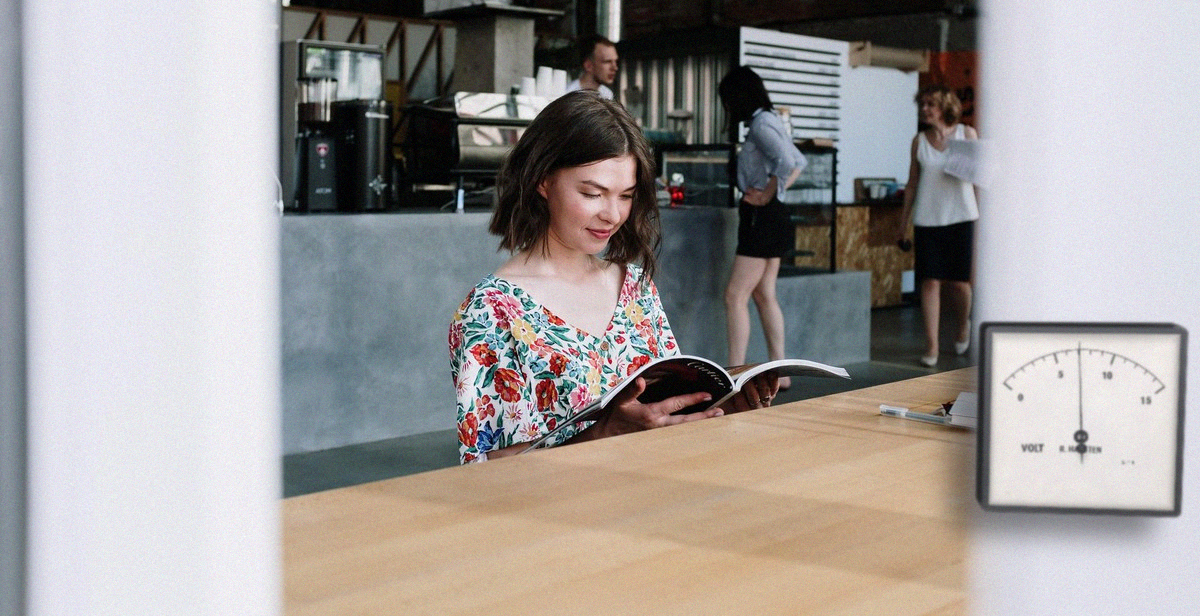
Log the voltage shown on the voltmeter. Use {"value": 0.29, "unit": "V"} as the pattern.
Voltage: {"value": 7, "unit": "V"}
